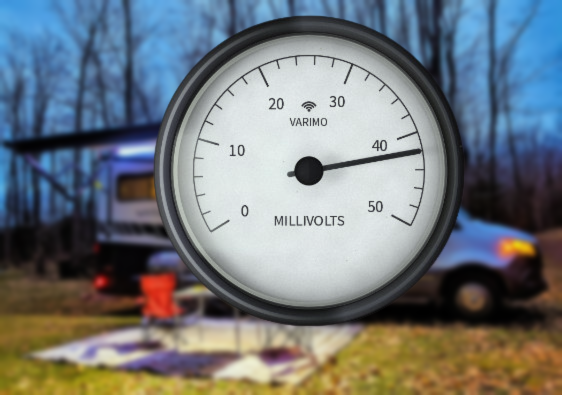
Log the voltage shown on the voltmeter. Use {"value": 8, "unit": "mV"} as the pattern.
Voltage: {"value": 42, "unit": "mV"}
